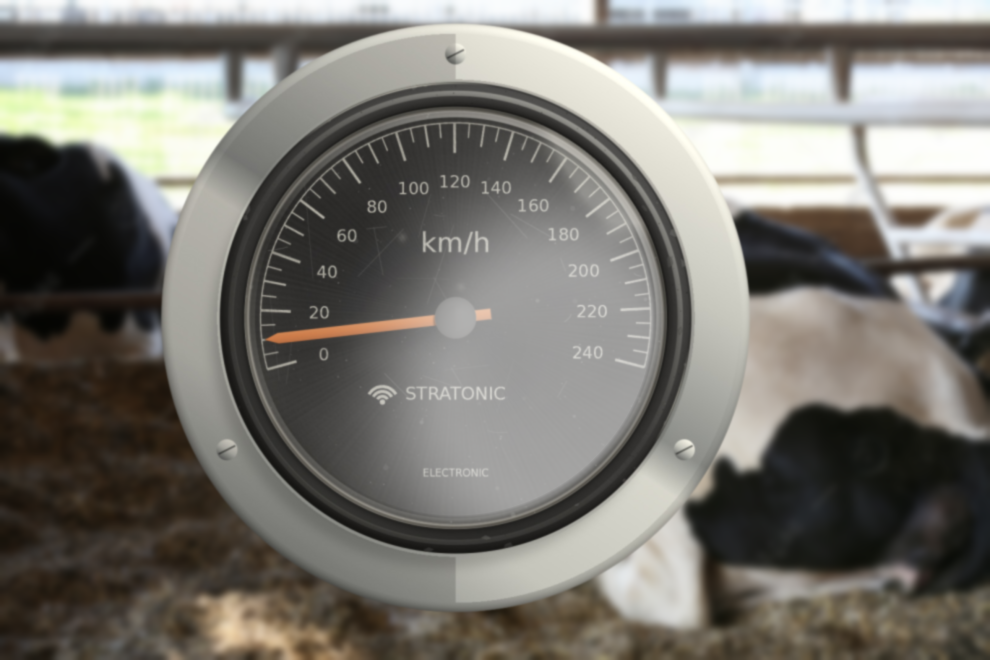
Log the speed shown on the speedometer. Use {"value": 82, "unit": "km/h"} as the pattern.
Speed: {"value": 10, "unit": "km/h"}
